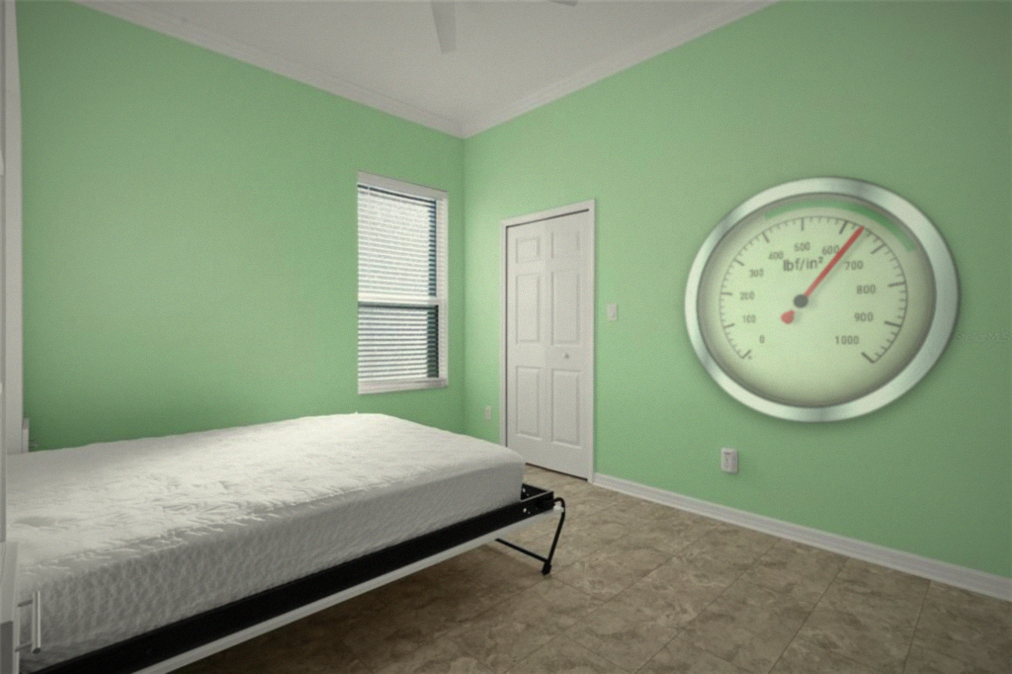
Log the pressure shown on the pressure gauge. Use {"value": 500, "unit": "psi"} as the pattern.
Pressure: {"value": 640, "unit": "psi"}
